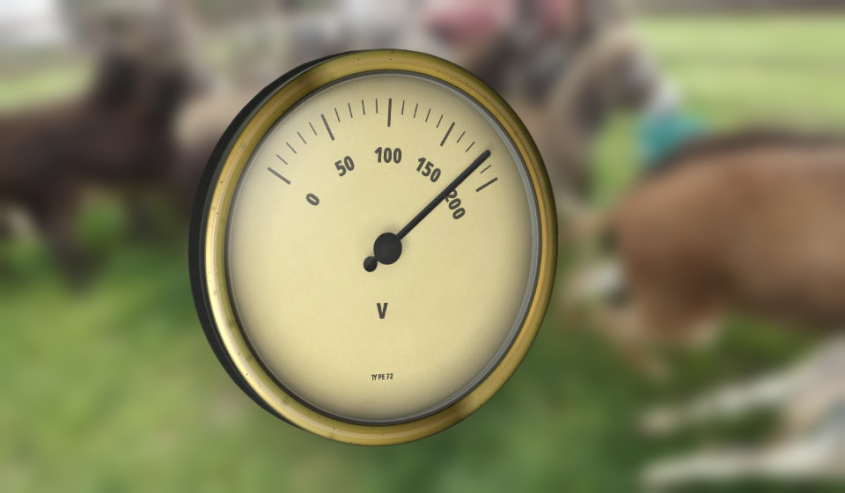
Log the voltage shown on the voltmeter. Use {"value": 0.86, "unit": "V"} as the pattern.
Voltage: {"value": 180, "unit": "V"}
